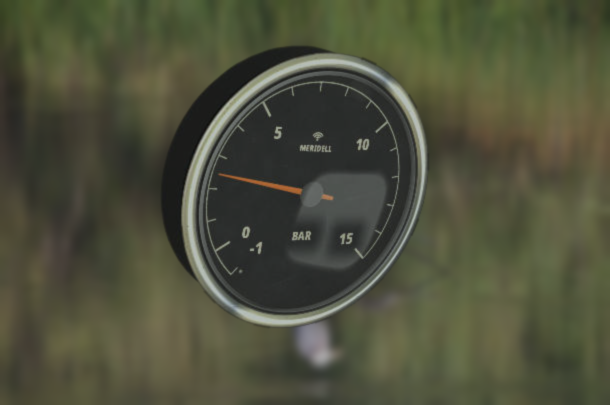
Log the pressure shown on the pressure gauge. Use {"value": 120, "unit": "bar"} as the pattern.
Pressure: {"value": 2.5, "unit": "bar"}
